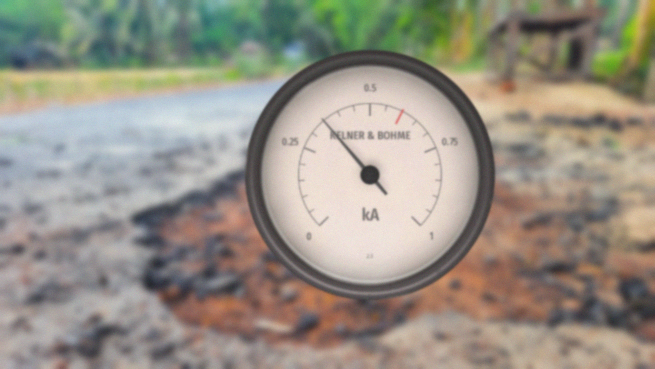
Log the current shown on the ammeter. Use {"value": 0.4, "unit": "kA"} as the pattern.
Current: {"value": 0.35, "unit": "kA"}
